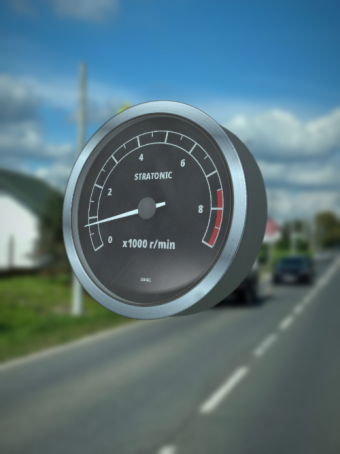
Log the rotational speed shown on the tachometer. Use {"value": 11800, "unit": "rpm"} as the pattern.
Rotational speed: {"value": 750, "unit": "rpm"}
